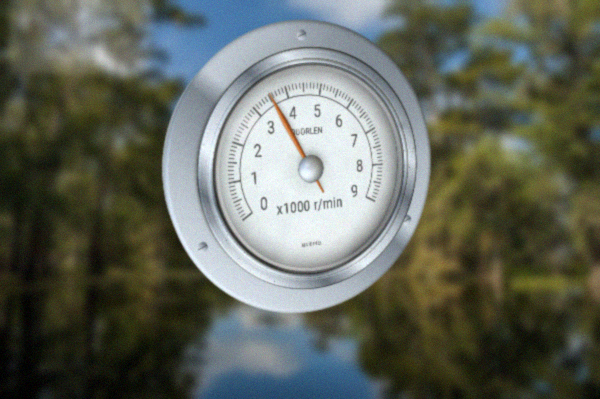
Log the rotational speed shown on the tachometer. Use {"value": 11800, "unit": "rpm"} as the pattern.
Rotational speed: {"value": 3500, "unit": "rpm"}
